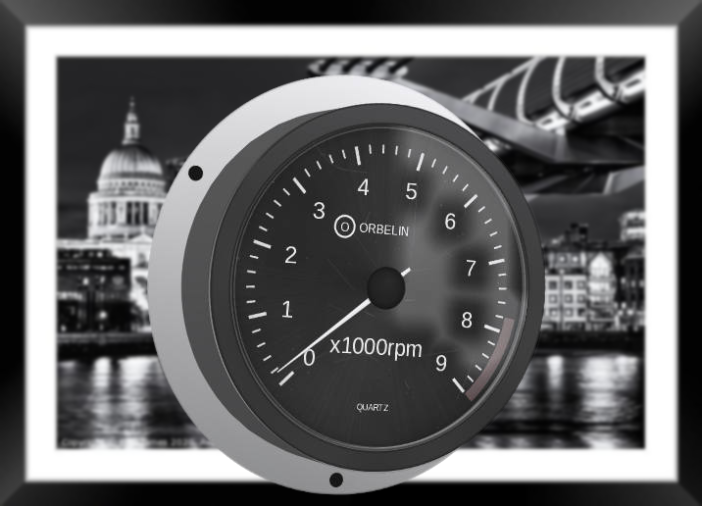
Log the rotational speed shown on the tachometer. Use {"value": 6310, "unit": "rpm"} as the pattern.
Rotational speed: {"value": 200, "unit": "rpm"}
